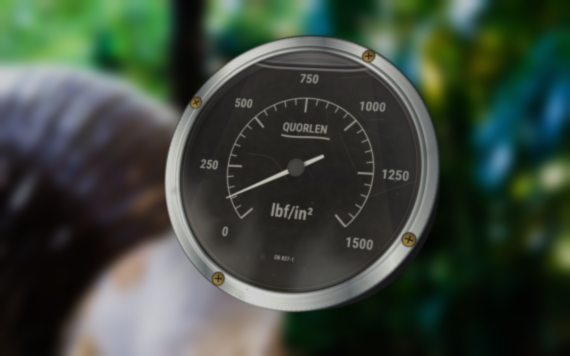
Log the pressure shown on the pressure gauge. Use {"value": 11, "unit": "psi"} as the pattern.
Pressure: {"value": 100, "unit": "psi"}
